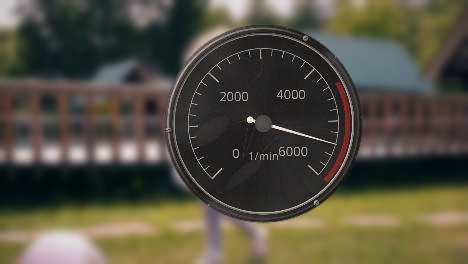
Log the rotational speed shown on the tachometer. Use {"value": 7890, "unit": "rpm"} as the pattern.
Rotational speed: {"value": 5400, "unit": "rpm"}
